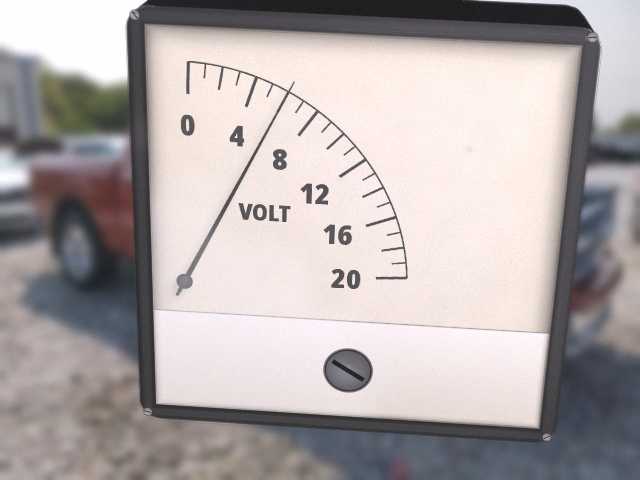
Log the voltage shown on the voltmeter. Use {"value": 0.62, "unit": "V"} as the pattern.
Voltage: {"value": 6, "unit": "V"}
